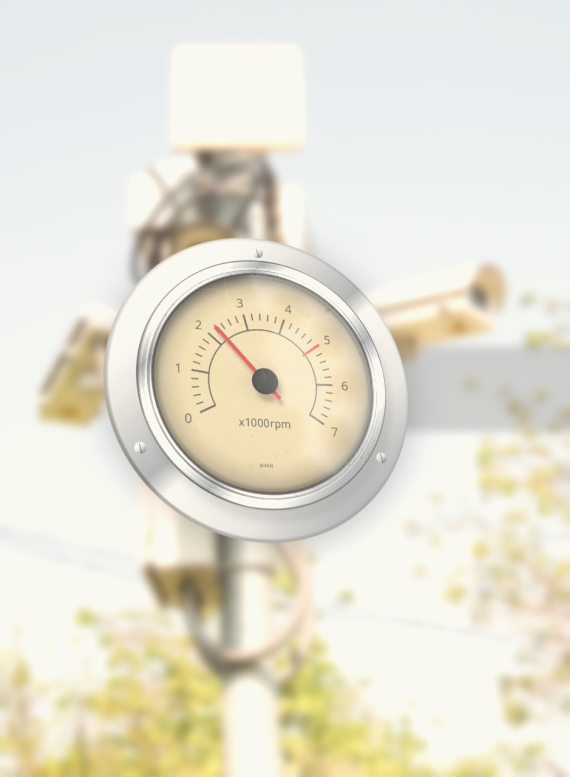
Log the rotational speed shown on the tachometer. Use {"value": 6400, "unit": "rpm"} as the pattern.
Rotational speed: {"value": 2200, "unit": "rpm"}
